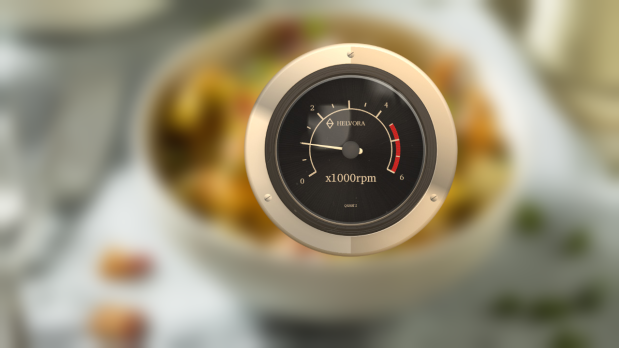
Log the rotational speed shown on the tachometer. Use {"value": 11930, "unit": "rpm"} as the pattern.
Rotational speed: {"value": 1000, "unit": "rpm"}
